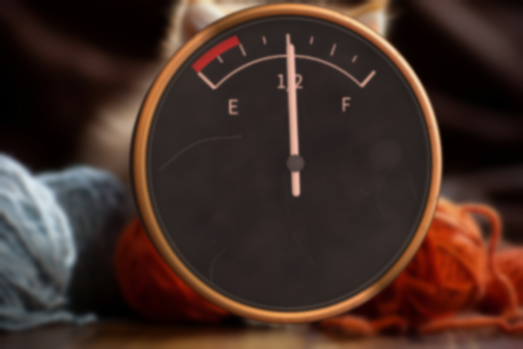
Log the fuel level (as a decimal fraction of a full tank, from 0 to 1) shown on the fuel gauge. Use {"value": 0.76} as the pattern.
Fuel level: {"value": 0.5}
